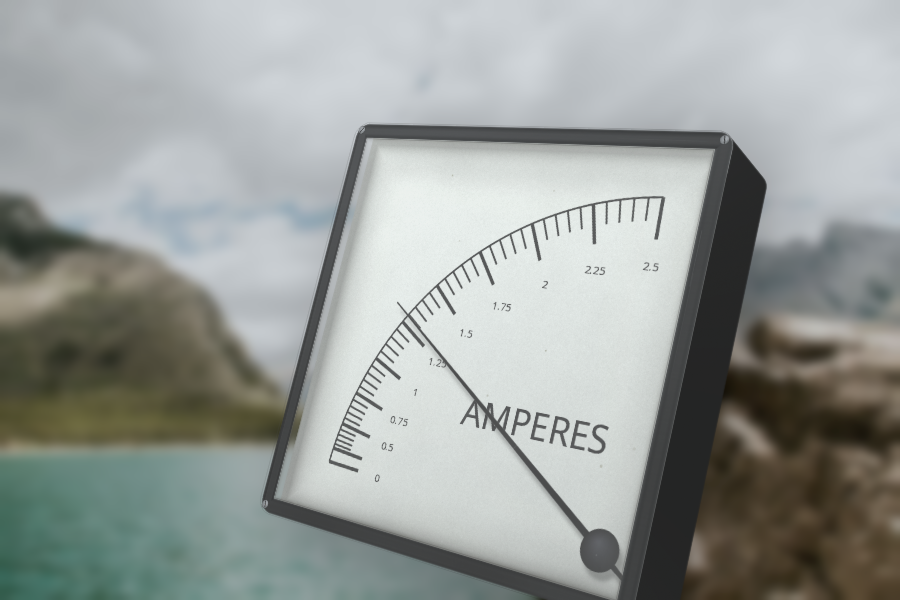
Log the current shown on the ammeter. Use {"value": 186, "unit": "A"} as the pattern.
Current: {"value": 1.3, "unit": "A"}
